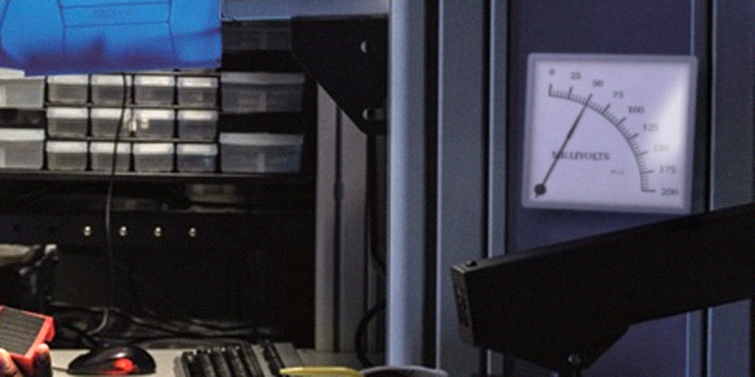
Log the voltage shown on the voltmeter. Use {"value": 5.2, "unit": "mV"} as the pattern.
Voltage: {"value": 50, "unit": "mV"}
